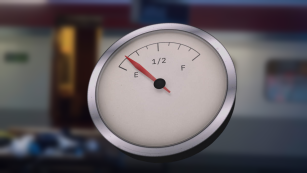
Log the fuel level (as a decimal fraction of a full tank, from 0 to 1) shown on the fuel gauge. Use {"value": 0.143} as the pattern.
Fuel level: {"value": 0.125}
